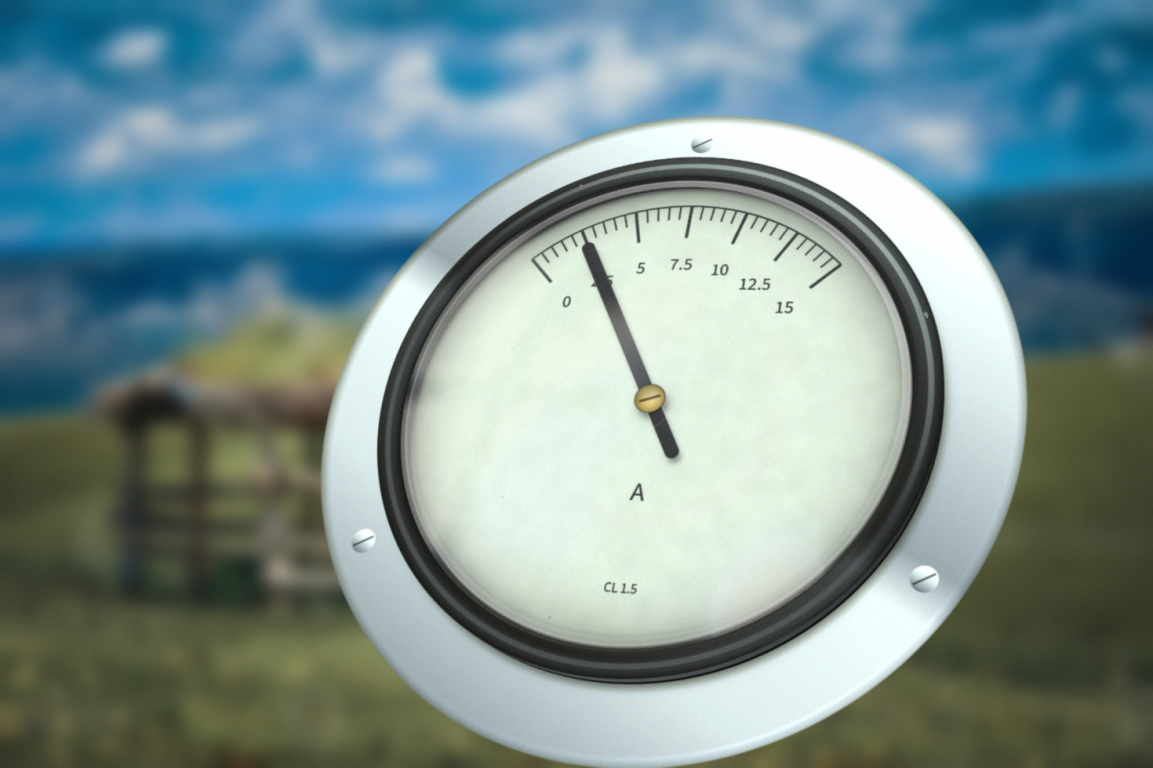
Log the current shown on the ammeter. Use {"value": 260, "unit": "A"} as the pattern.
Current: {"value": 2.5, "unit": "A"}
